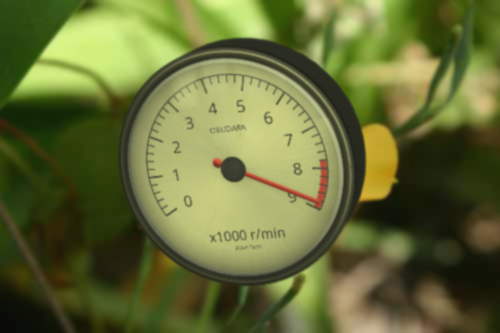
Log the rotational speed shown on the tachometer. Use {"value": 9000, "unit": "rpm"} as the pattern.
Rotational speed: {"value": 8800, "unit": "rpm"}
